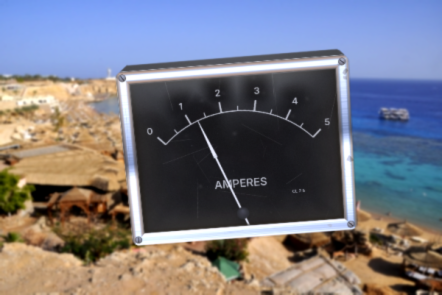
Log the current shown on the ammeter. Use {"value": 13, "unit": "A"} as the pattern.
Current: {"value": 1.25, "unit": "A"}
